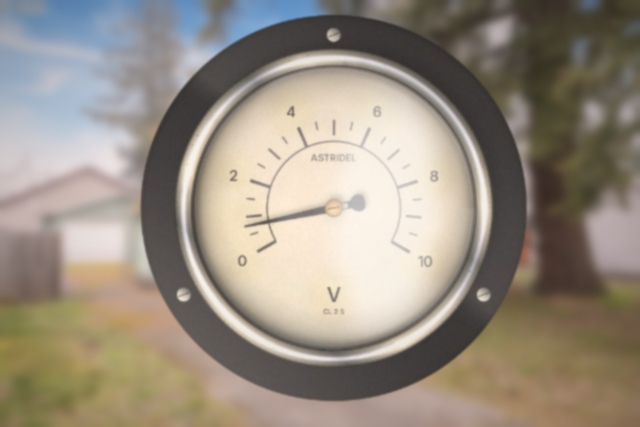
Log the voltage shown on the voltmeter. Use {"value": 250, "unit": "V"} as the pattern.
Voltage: {"value": 0.75, "unit": "V"}
